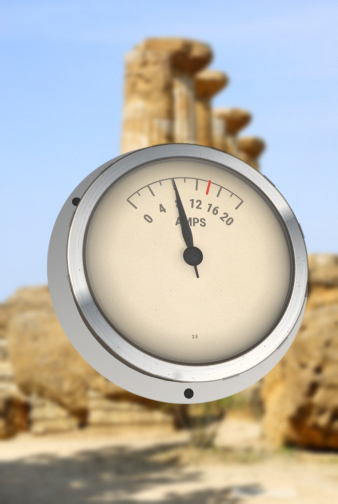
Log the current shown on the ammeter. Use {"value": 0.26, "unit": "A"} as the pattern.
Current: {"value": 8, "unit": "A"}
